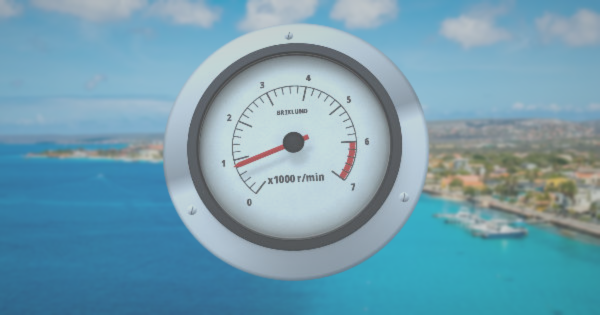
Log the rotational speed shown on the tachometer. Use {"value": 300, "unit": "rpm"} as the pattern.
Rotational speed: {"value": 800, "unit": "rpm"}
